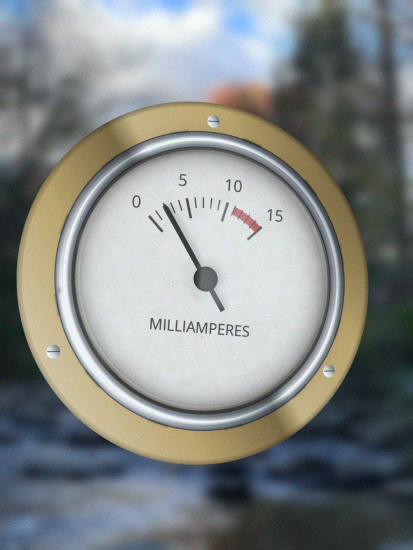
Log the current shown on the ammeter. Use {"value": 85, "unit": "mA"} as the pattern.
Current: {"value": 2, "unit": "mA"}
